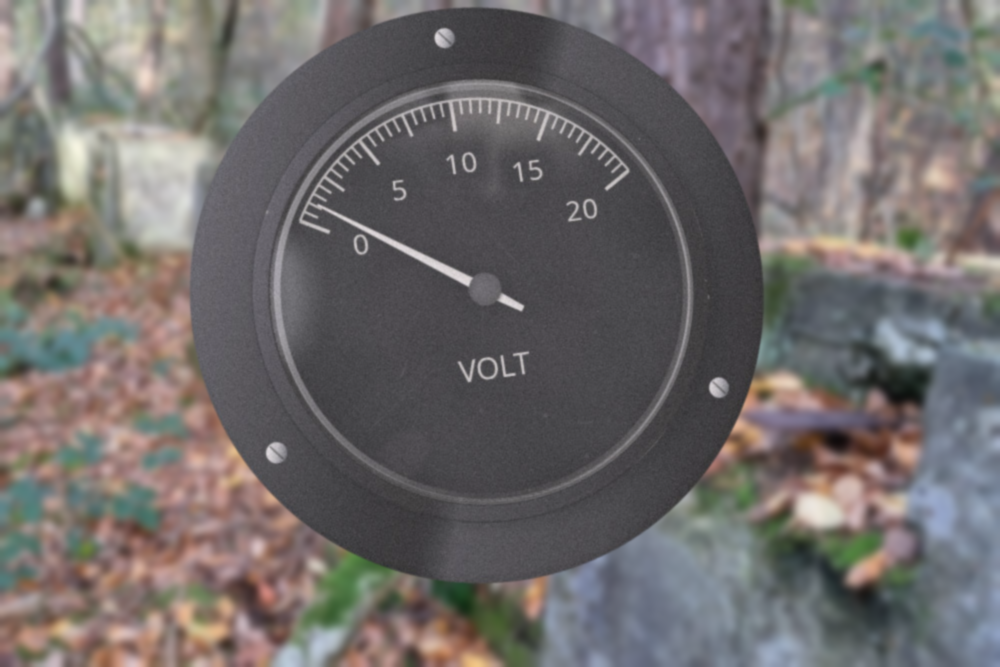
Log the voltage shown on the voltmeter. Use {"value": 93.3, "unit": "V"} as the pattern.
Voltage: {"value": 1, "unit": "V"}
